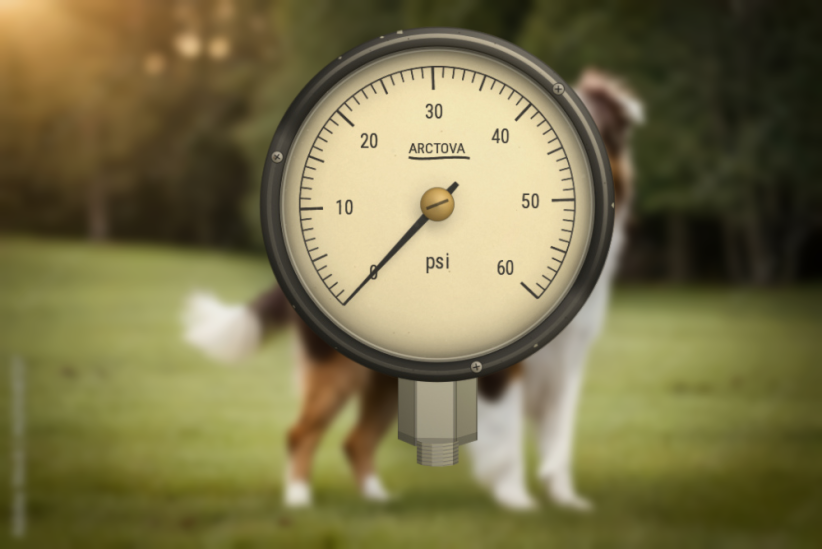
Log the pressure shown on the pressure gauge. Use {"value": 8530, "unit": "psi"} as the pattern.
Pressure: {"value": 0, "unit": "psi"}
